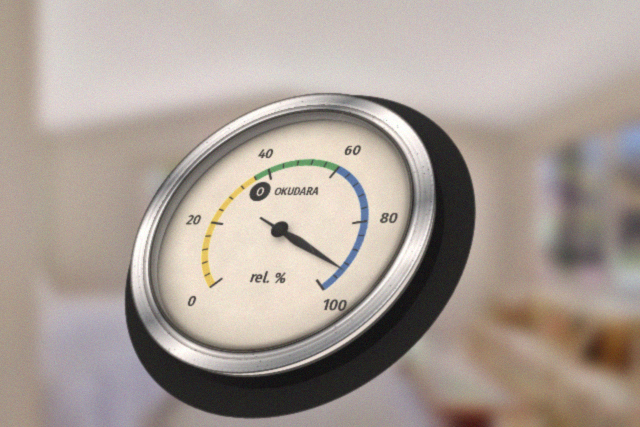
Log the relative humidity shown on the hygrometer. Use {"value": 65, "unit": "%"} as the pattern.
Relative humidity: {"value": 94, "unit": "%"}
